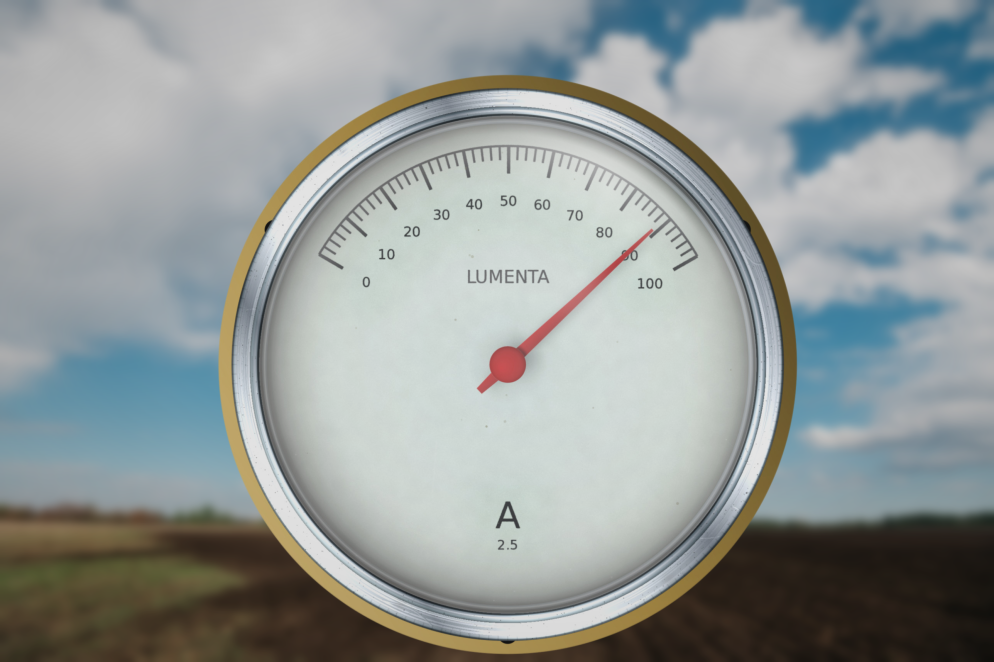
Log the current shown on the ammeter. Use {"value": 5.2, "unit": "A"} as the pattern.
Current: {"value": 89, "unit": "A"}
